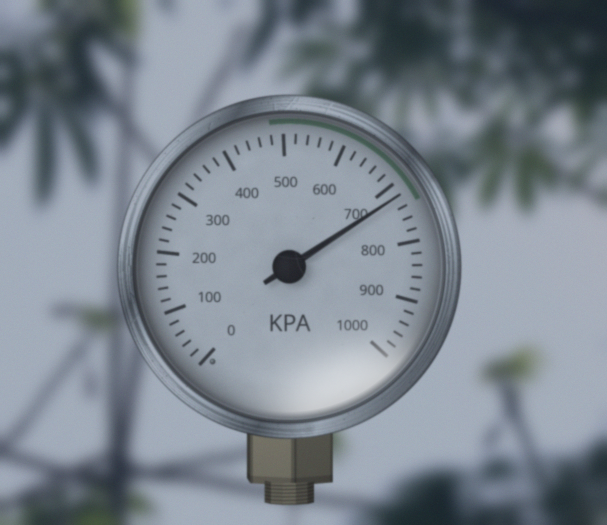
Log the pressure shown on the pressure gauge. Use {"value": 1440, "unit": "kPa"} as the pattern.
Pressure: {"value": 720, "unit": "kPa"}
